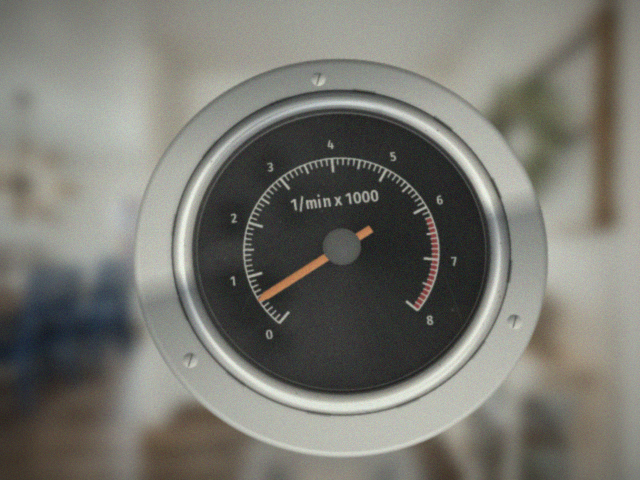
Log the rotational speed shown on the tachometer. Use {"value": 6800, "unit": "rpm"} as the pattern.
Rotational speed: {"value": 500, "unit": "rpm"}
